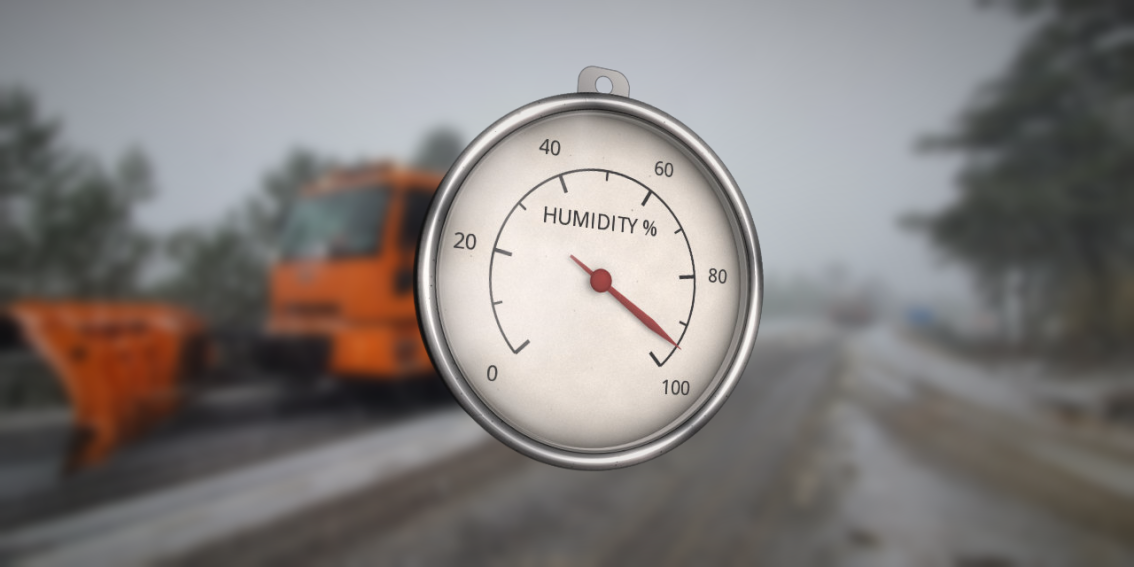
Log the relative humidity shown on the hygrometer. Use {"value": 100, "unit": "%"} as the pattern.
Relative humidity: {"value": 95, "unit": "%"}
